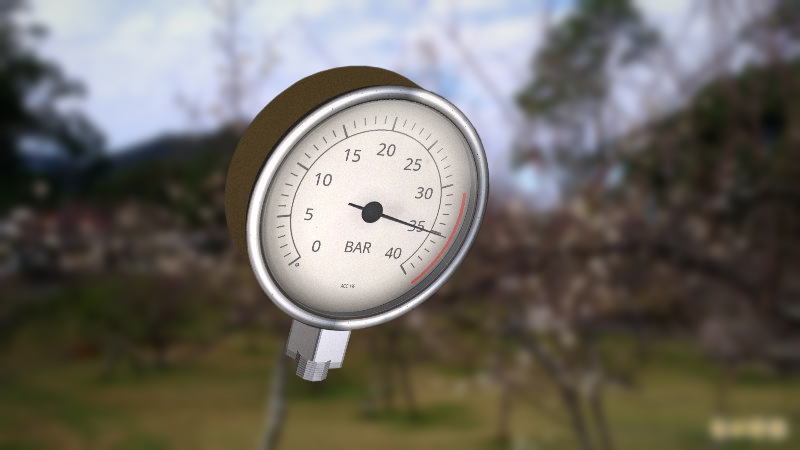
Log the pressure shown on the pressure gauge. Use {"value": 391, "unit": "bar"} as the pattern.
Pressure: {"value": 35, "unit": "bar"}
